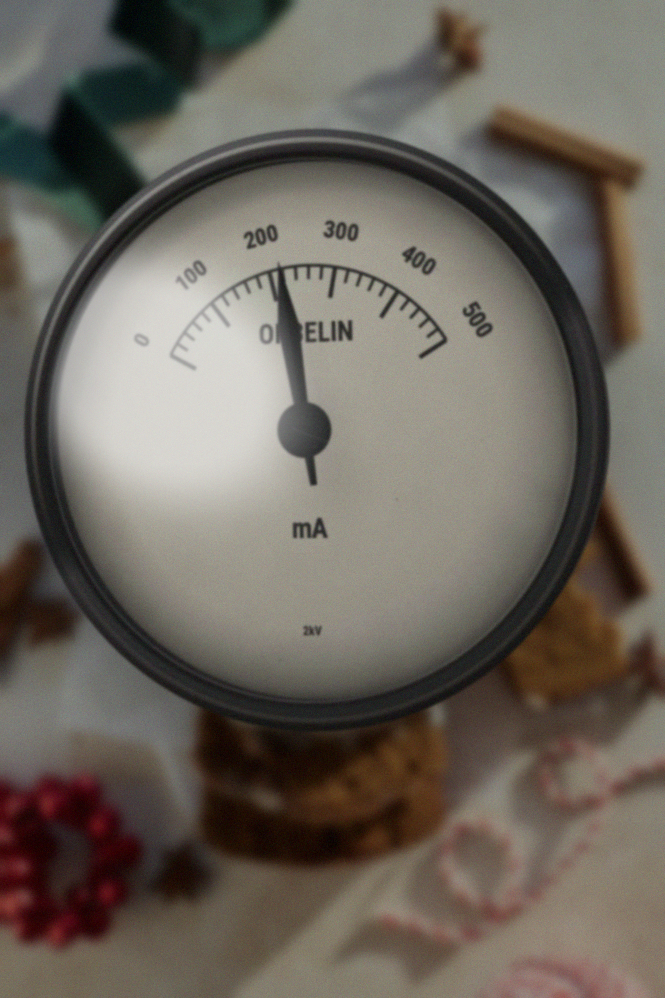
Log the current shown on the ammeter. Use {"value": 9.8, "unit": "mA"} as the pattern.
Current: {"value": 220, "unit": "mA"}
